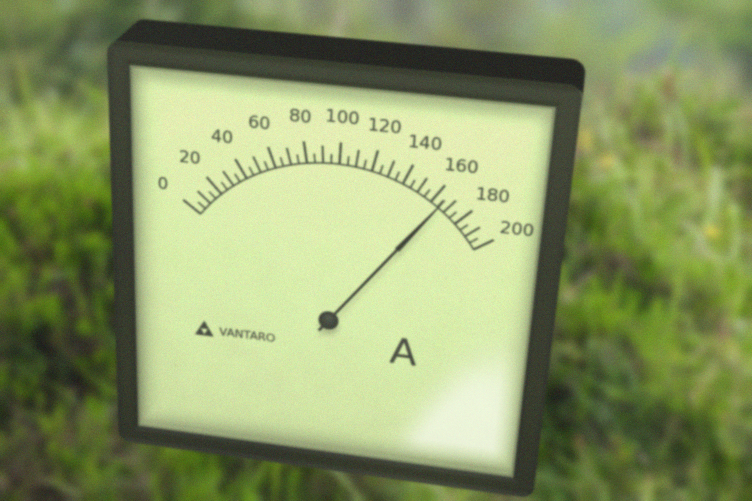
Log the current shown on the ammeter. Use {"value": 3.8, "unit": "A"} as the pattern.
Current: {"value": 165, "unit": "A"}
